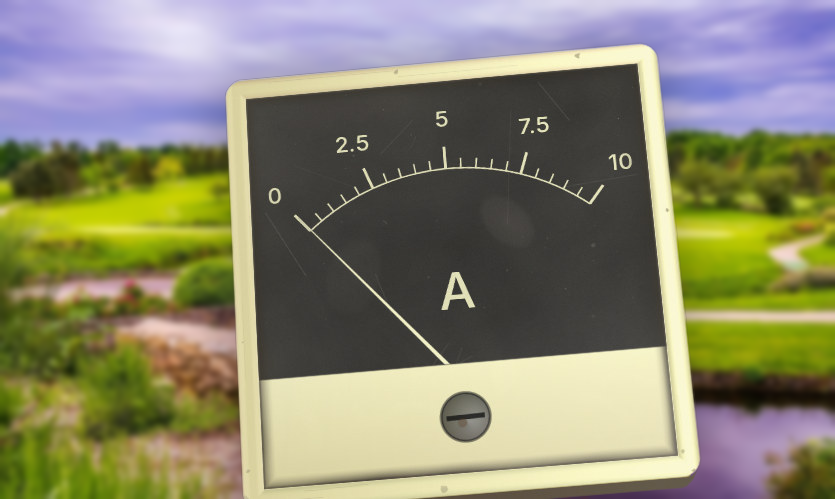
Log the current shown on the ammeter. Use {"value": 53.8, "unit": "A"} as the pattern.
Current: {"value": 0, "unit": "A"}
